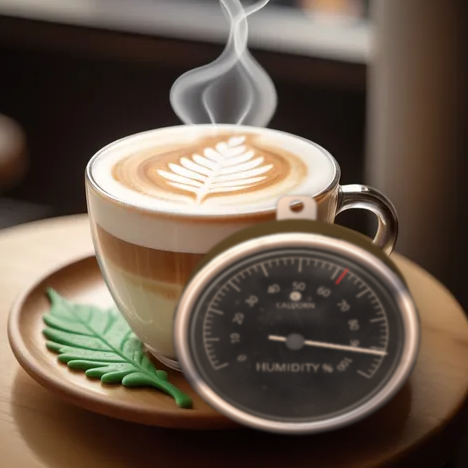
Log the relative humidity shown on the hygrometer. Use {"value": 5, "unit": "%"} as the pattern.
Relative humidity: {"value": 90, "unit": "%"}
